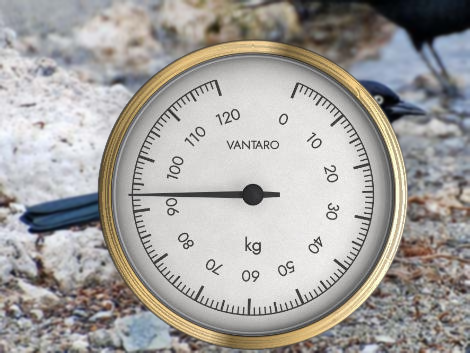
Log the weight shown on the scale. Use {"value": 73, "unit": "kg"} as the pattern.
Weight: {"value": 93, "unit": "kg"}
